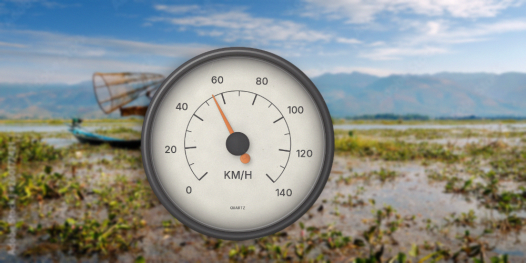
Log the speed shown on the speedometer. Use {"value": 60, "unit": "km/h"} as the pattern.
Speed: {"value": 55, "unit": "km/h"}
